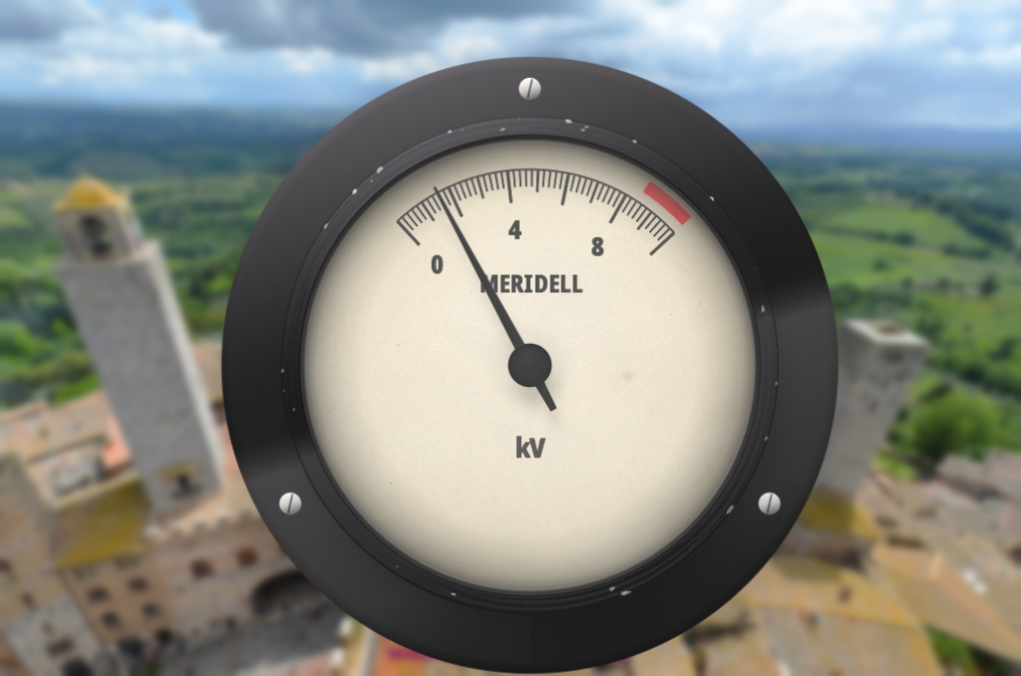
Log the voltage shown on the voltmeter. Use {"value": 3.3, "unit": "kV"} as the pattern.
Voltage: {"value": 1.6, "unit": "kV"}
